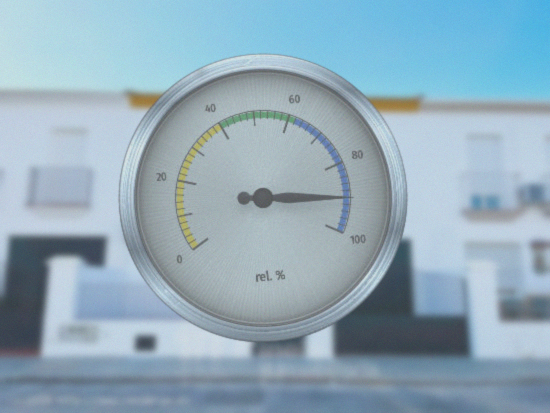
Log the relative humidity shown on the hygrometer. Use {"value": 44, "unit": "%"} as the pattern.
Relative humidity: {"value": 90, "unit": "%"}
